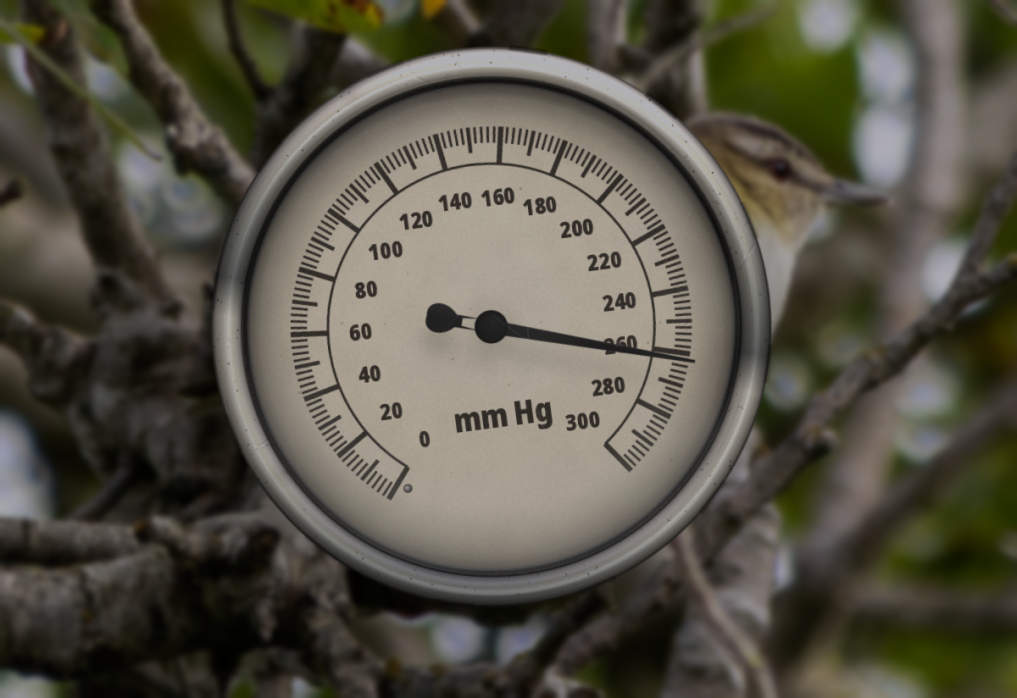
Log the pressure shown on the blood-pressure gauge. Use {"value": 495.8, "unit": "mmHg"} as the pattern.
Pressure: {"value": 262, "unit": "mmHg"}
